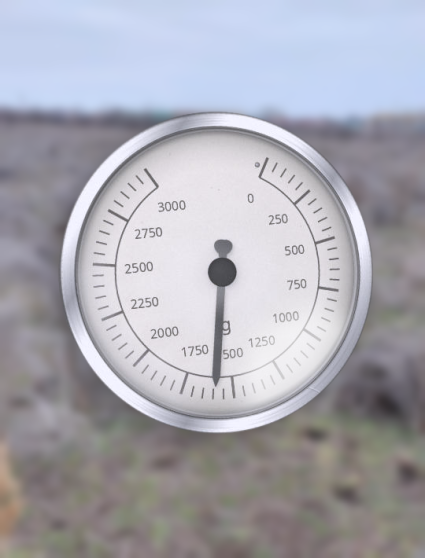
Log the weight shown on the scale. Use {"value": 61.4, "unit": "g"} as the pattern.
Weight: {"value": 1600, "unit": "g"}
